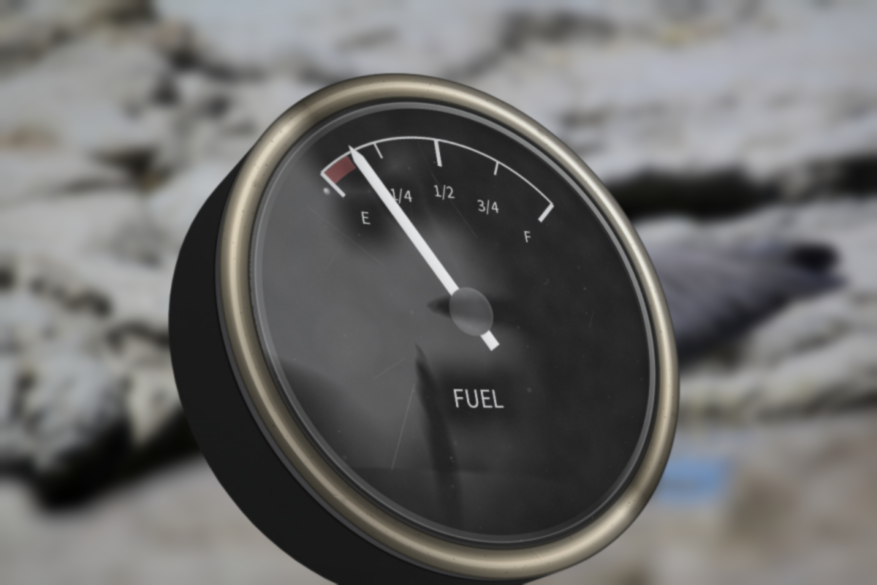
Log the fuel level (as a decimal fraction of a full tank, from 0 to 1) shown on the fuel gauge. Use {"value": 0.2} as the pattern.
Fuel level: {"value": 0.125}
